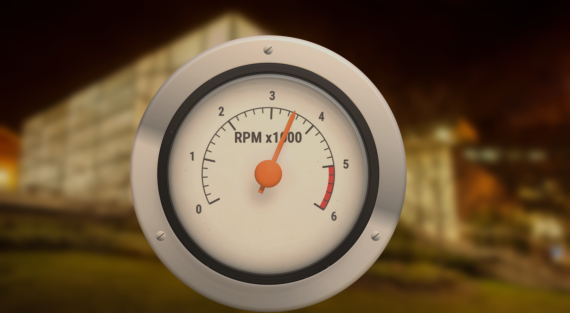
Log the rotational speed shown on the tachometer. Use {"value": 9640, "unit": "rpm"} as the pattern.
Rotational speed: {"value": 3500, "unit": "rpm"}
